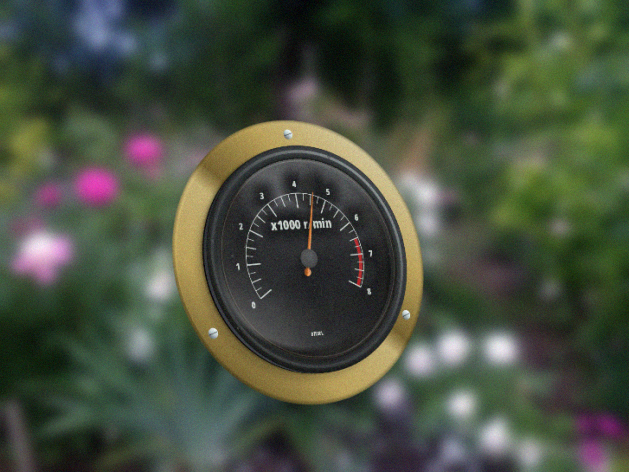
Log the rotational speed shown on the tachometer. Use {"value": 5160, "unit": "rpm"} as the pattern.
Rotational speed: {"value": 4500, "unit": "rpm"}
